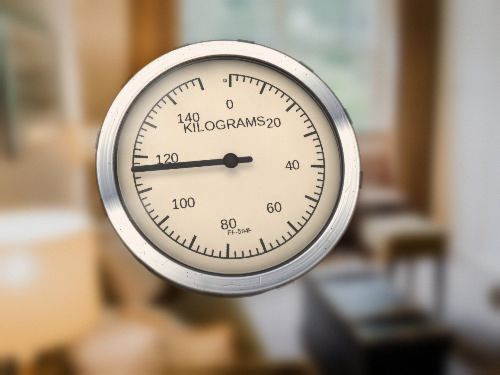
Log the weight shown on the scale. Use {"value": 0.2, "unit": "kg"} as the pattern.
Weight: {"value": 116, "unit": "kg"}
